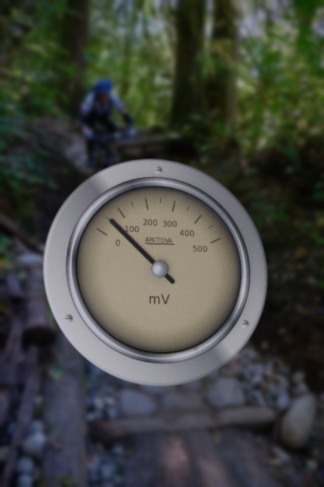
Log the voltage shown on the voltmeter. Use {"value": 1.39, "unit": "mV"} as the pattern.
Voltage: {"value": 50, "unit": "mV"}
